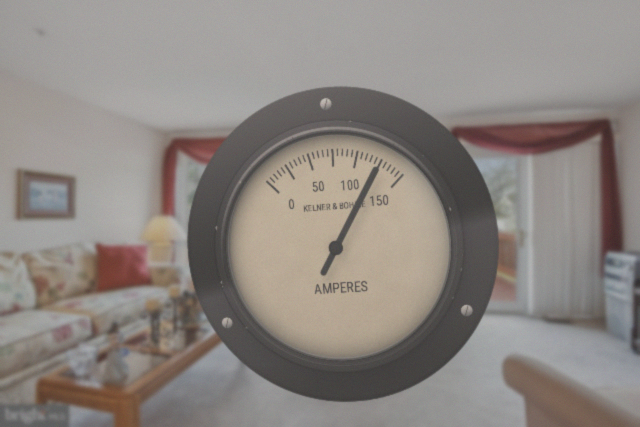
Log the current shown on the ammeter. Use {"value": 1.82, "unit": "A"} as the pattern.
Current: {"value": 125, "unit": "A"}
